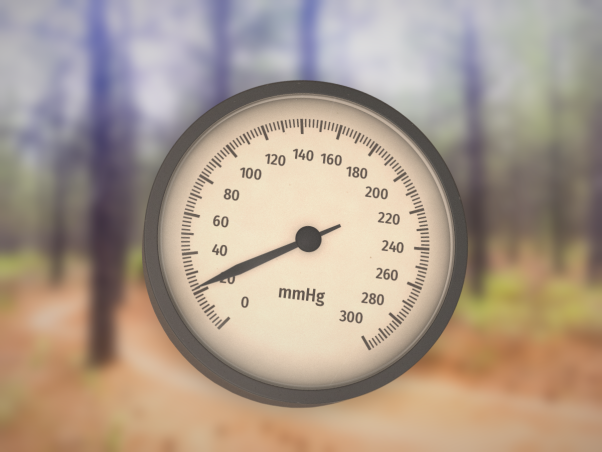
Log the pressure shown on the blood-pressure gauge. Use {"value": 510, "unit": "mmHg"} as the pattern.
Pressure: {"value": 22, "unit": "mmHg"}
